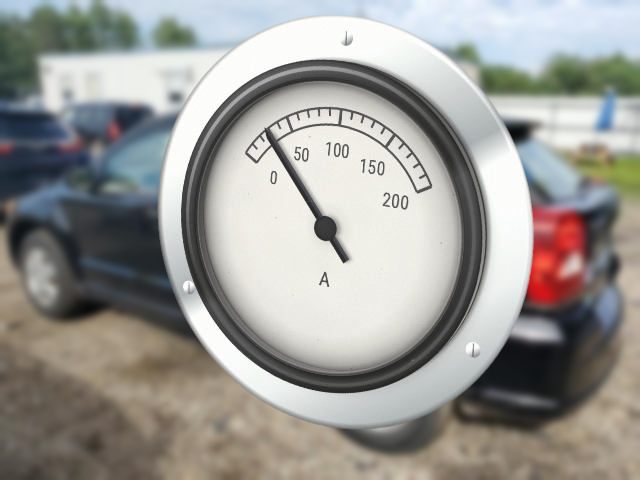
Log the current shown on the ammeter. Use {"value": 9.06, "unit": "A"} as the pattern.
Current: {"value": 30, "unit": "A"}
